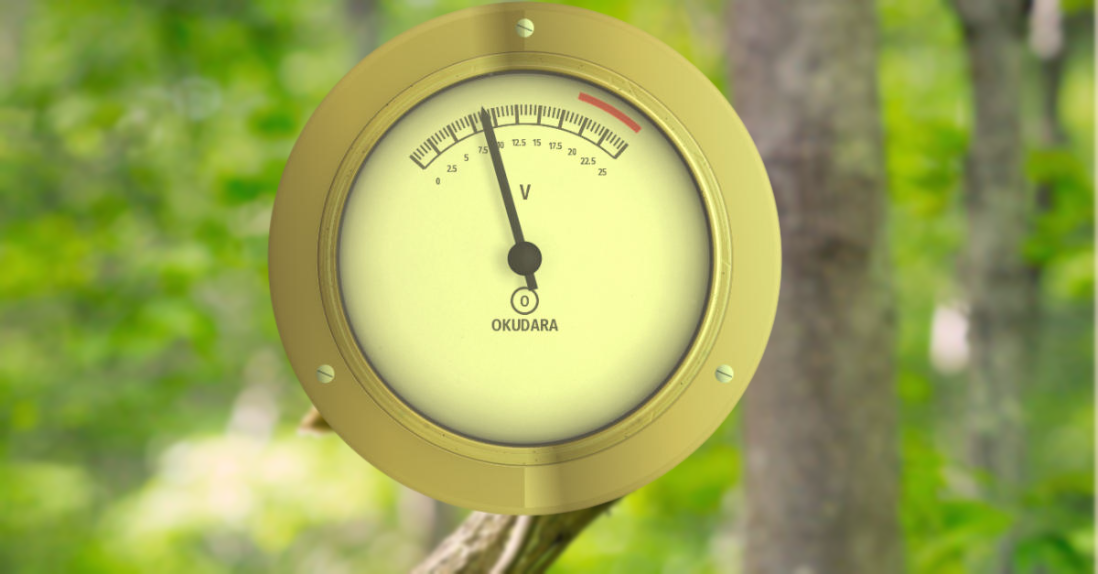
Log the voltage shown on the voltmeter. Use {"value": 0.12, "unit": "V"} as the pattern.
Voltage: {"value": 9, "unit": "V"}
